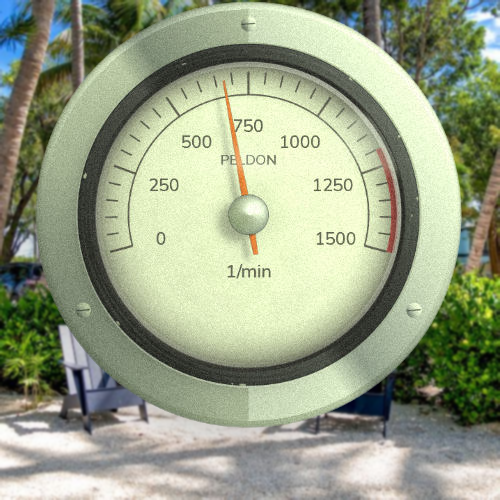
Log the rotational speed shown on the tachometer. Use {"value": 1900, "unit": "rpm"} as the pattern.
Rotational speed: {"value": 675, "unit": "rpm"}
